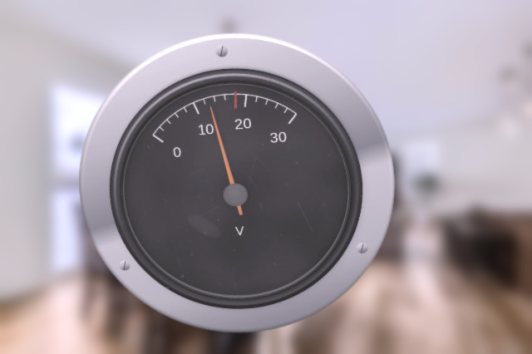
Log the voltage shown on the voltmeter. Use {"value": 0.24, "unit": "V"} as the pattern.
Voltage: {"value": 13, "unit": "V"}
